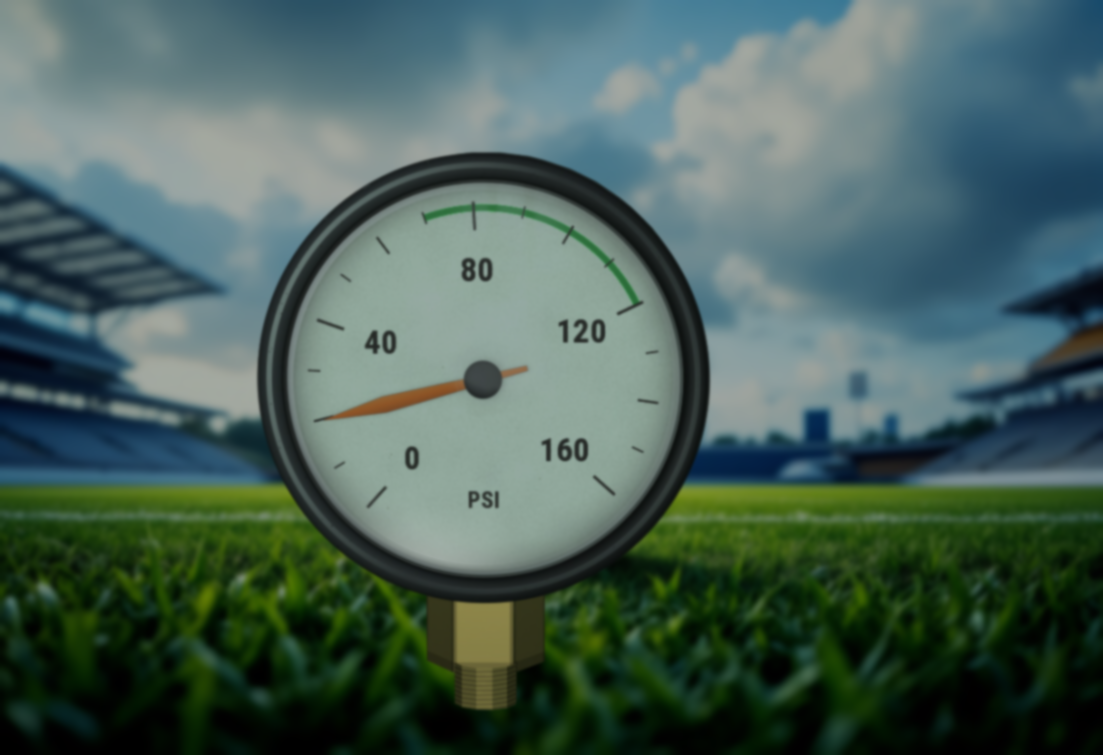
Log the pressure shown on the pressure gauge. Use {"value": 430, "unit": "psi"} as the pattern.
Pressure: {"value": 20, "unit": "psi"}
